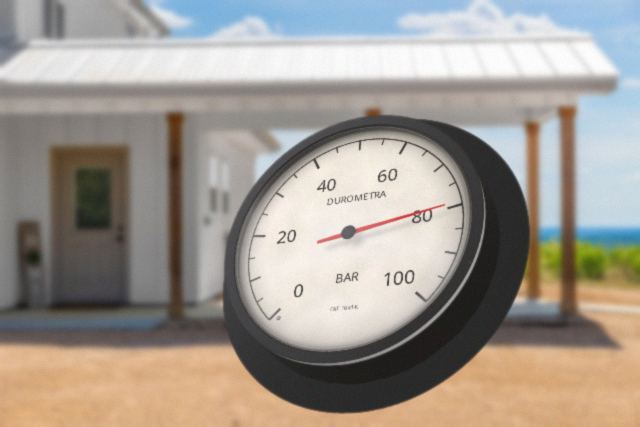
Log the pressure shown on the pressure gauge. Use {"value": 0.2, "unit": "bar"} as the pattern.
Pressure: {"value": 80, "unit": "bar"}
